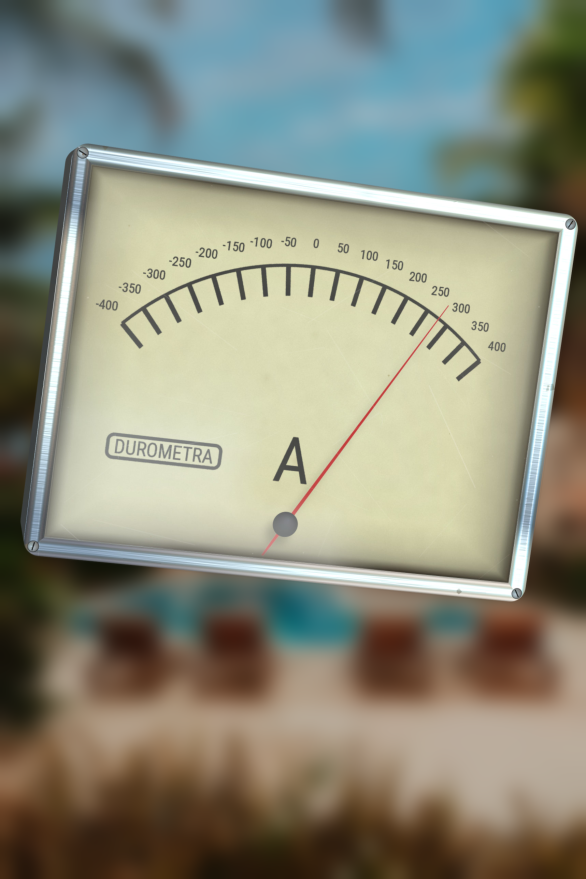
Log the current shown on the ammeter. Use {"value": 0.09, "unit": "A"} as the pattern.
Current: {"value": 275, "unit": "A"}
